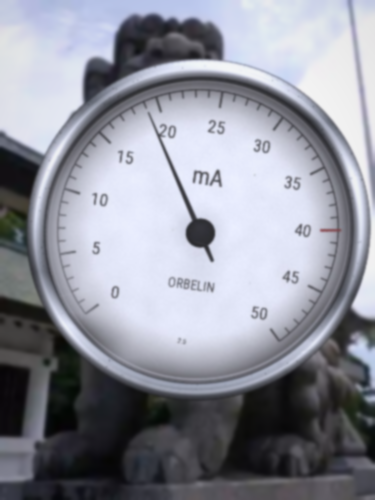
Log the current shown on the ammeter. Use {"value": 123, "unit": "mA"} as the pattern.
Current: {"value": 19, "unit": "mA"}
